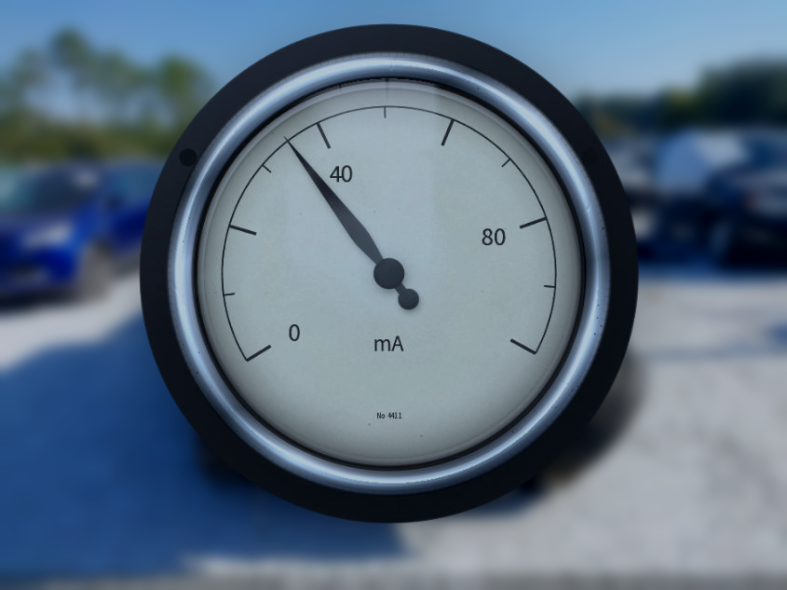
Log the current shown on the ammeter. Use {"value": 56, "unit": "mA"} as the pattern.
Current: {"value": 35, "unit": "mA"}
